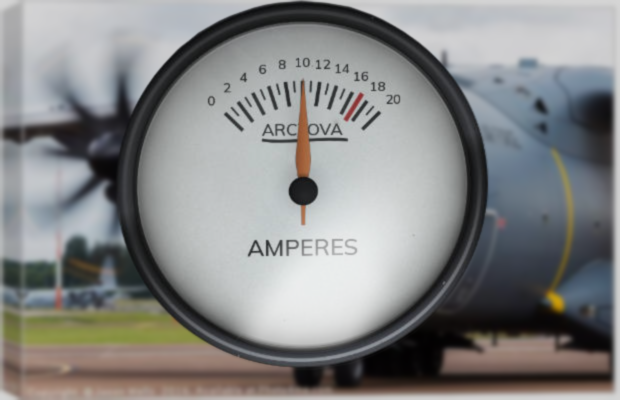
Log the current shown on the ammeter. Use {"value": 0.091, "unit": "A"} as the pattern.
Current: {"value": 10, "unit": "A"}
